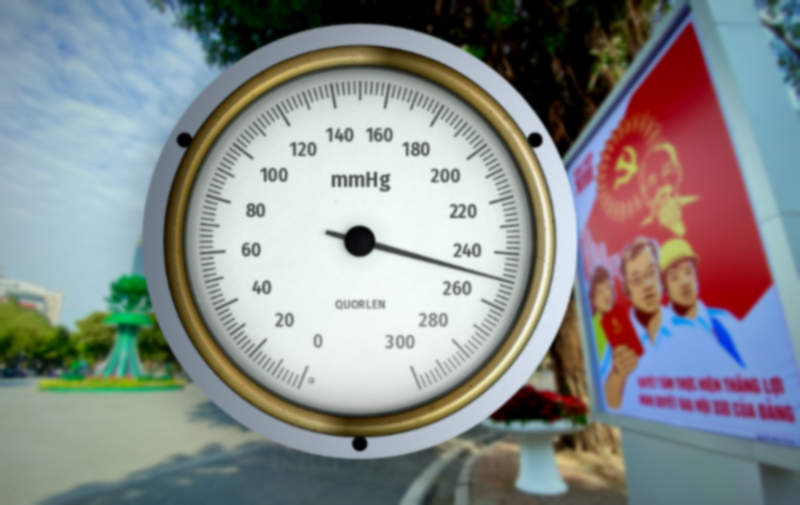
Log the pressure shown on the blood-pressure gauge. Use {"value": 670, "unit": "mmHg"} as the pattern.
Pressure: {"value": 250, "unit": "mmHg"}
